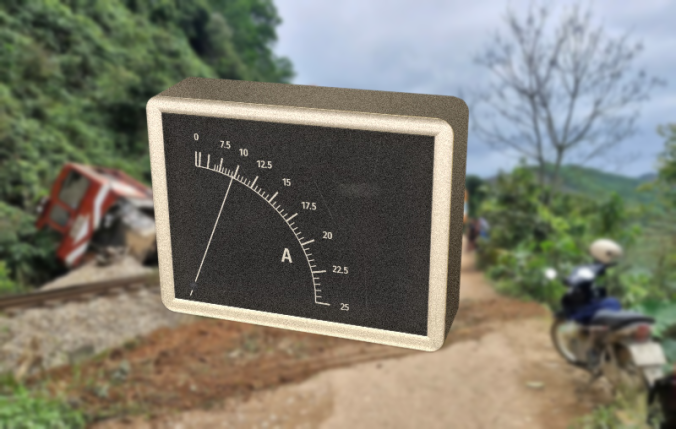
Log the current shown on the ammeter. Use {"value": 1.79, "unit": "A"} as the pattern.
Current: {"value": 10, "unit": "A"}
